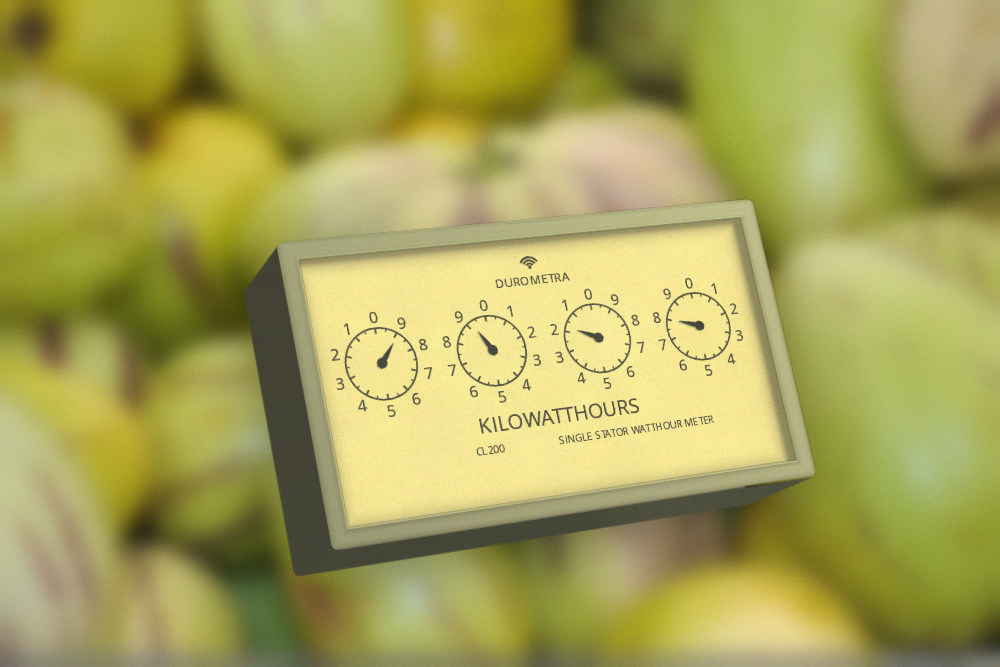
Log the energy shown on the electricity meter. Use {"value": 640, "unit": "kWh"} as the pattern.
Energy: {"value": 8918, "unit": "kWh"}
